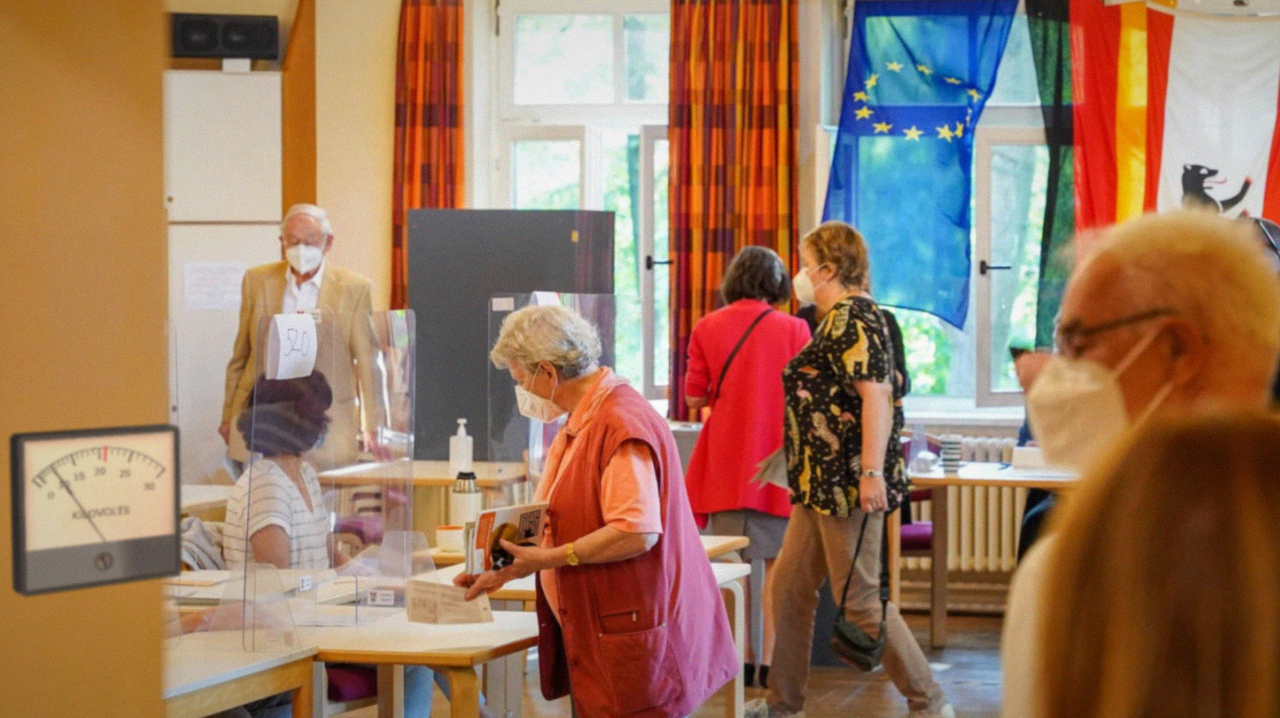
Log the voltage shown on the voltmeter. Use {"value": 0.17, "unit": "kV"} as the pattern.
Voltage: {"value": 10, "unit": "kV"}
